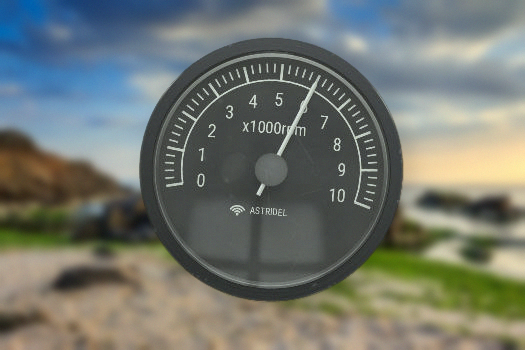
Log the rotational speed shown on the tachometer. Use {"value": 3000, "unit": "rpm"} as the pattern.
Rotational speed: {"value": 6000, "unit": "rpm"}
